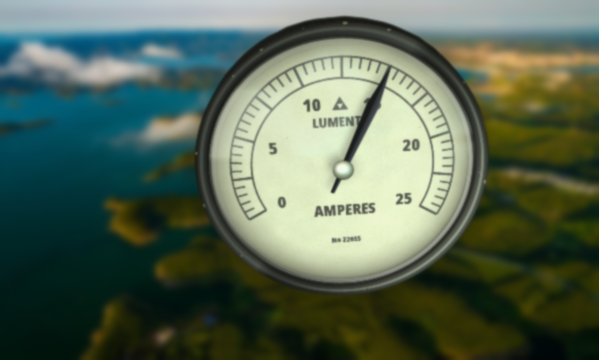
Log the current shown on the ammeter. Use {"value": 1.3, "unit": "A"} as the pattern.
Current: {"value": 15, "unit": "A"}
